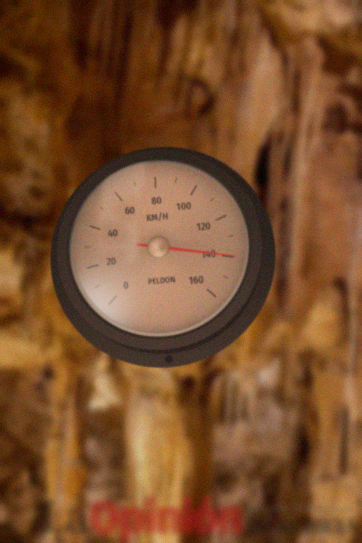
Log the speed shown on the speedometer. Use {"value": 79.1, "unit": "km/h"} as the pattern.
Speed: {"value": 140, "unit": "km/h"}
